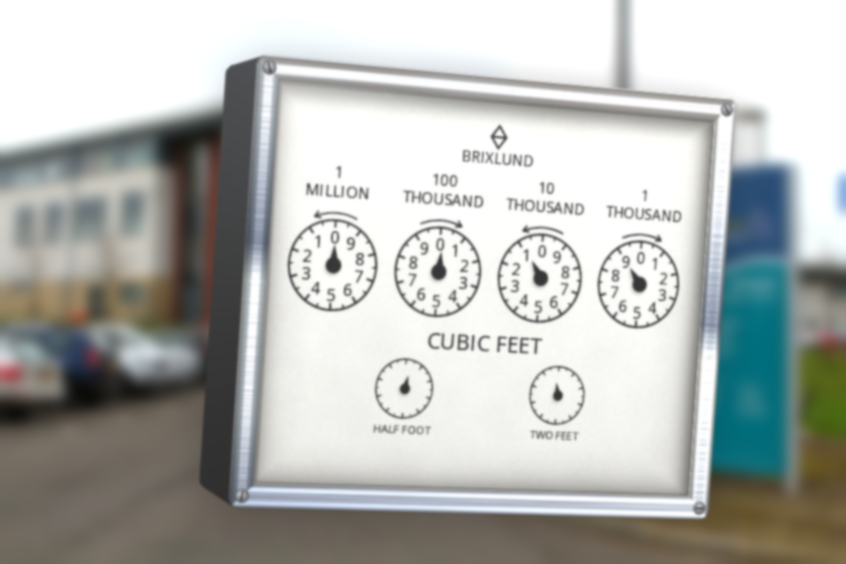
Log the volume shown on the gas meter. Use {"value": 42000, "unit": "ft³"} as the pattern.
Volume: {"value": 900, "unit": "ft³"}
